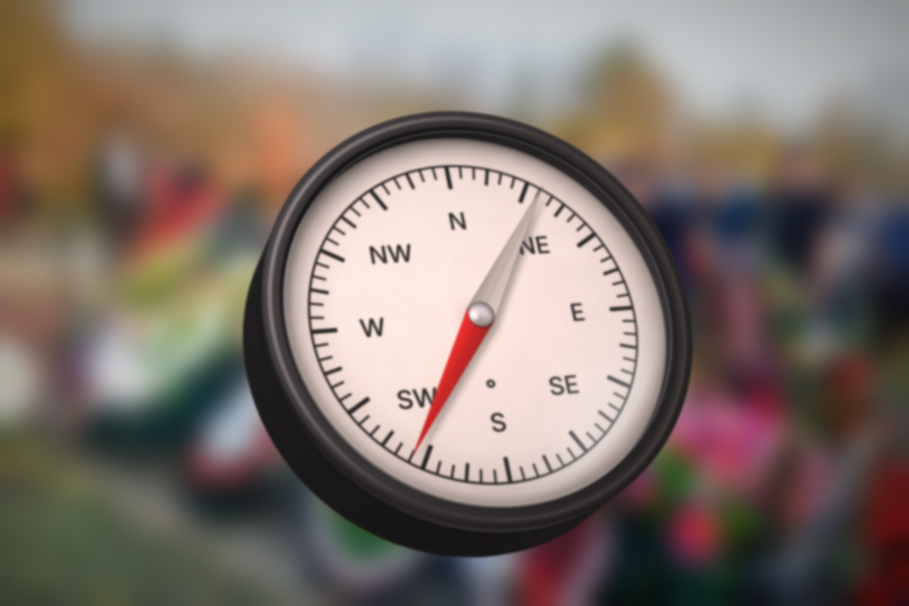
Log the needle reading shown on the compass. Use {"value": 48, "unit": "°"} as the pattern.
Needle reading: {"value": 215, "unit": "°"}
